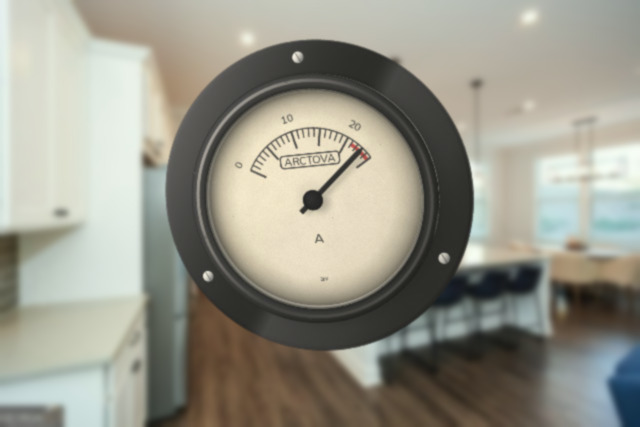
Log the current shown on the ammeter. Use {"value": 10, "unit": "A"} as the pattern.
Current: {"value": 23, "unit": "A"}
